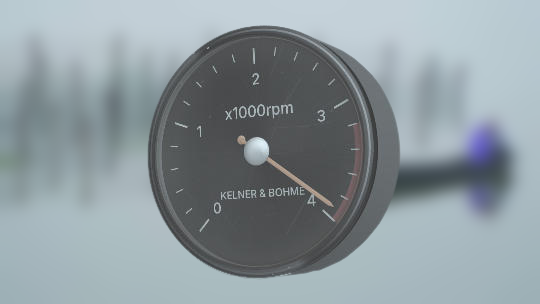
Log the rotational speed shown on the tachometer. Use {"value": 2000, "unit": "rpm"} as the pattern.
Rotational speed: {"value": 3900, "unit": "rpm"}
